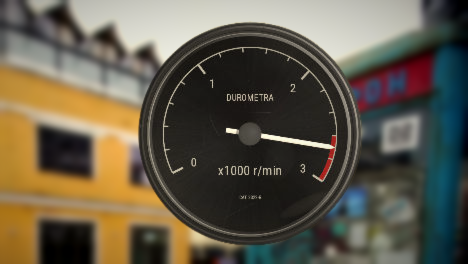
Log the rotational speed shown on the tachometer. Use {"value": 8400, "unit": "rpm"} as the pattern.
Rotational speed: {"value": 2700, "unit": "rpm"}
